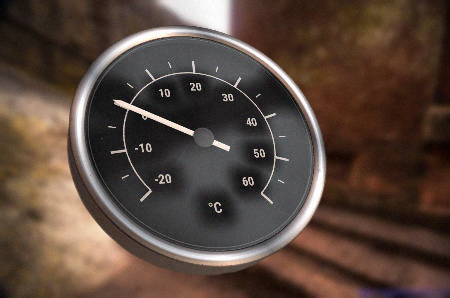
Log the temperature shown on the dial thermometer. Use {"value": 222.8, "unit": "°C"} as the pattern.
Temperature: {"value": 0, "unit": "°C"}
